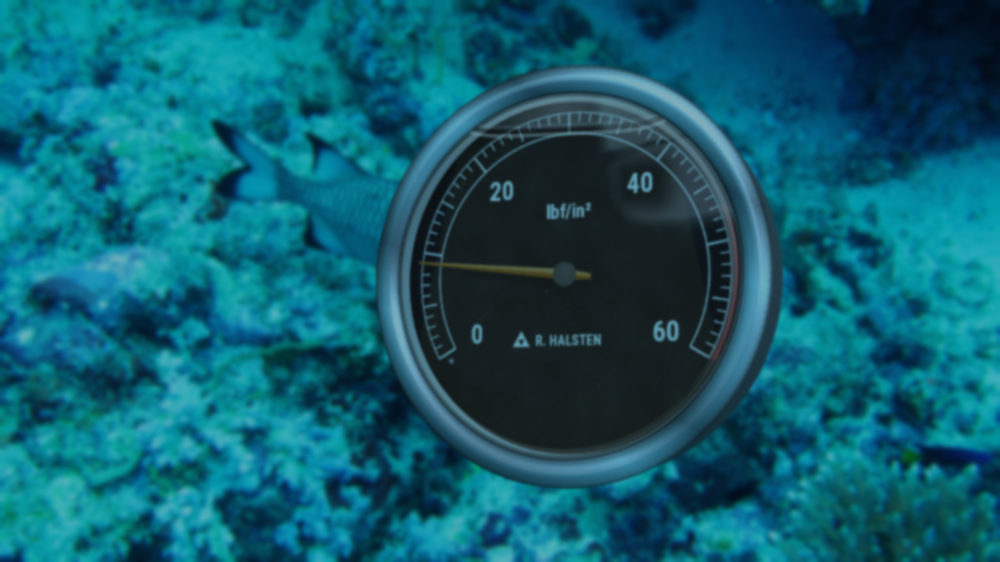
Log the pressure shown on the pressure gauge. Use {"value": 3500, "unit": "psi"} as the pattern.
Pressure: {"value": 9, "unit": "psi"}
